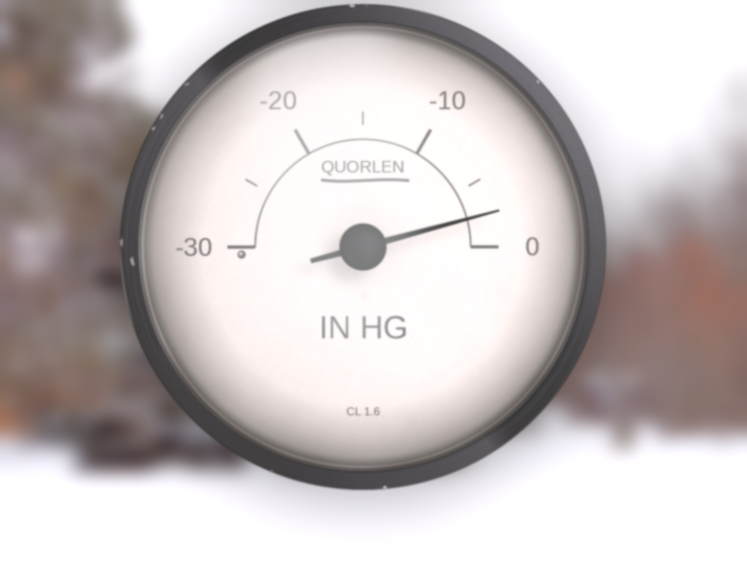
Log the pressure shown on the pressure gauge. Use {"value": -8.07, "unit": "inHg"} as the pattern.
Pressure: {"value": -2.5, "unit": "inHg"}
